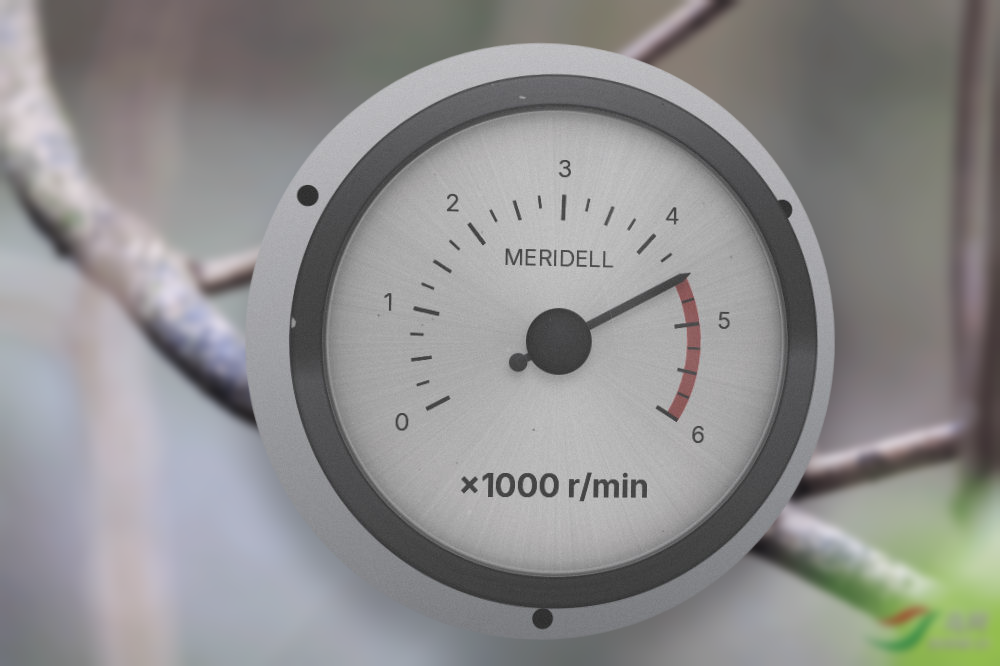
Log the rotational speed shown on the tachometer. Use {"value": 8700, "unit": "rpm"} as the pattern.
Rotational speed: {"value": 4500, "unit": "rpm"}
